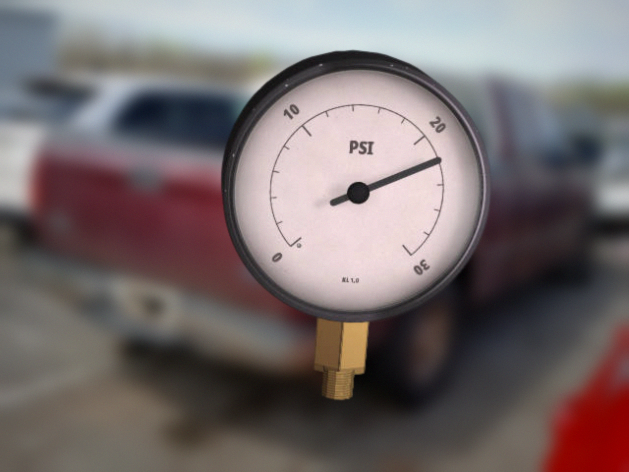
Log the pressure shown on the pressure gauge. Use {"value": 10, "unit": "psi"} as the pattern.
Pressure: {"value": 22, "unit": "psi"}
